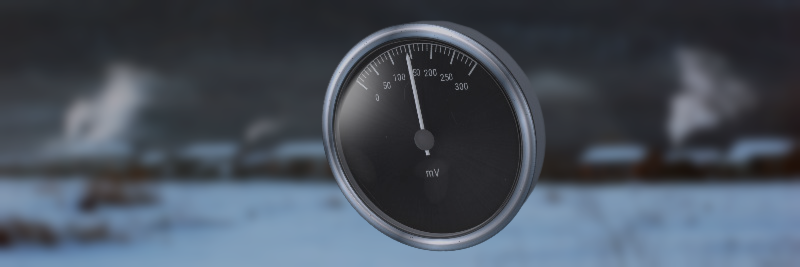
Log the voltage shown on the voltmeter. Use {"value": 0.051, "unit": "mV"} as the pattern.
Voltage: {"value": 150, "unit": "mV"}
